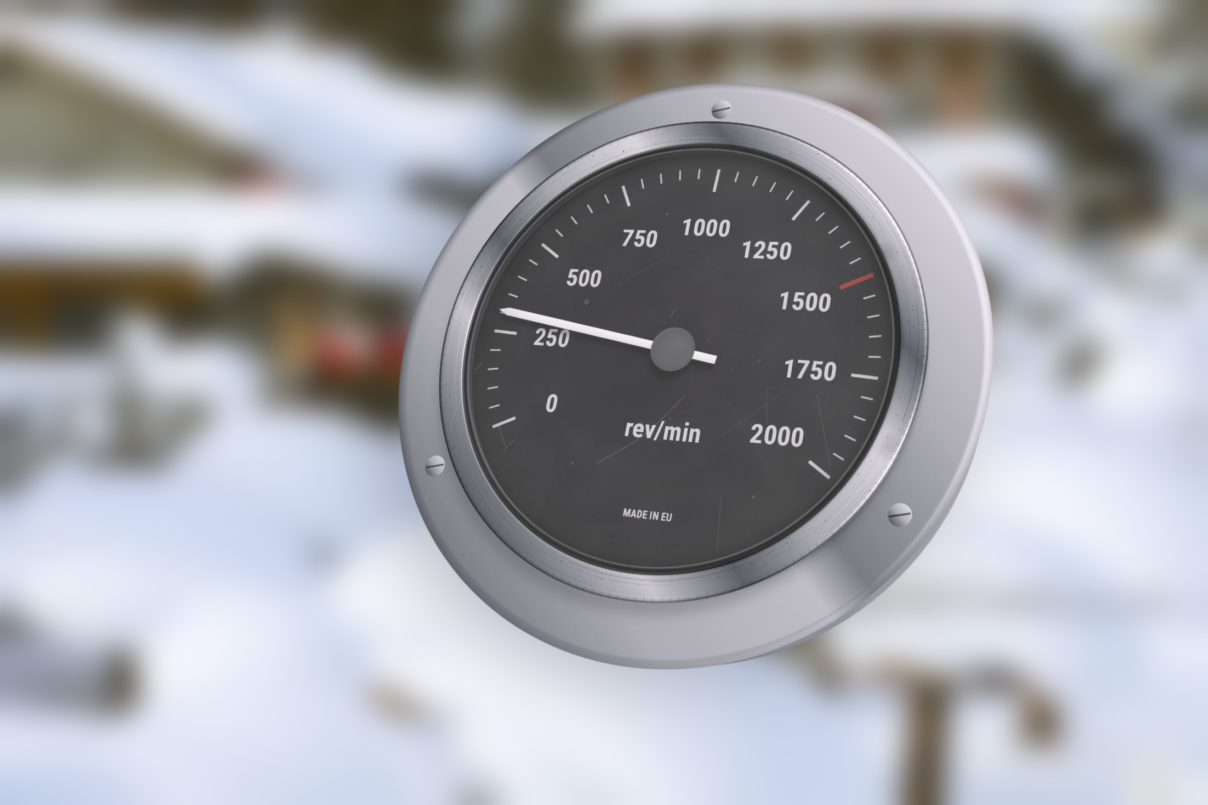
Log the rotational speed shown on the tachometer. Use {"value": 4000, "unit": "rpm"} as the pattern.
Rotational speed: {"value": 300, "unit": "rpm"}
